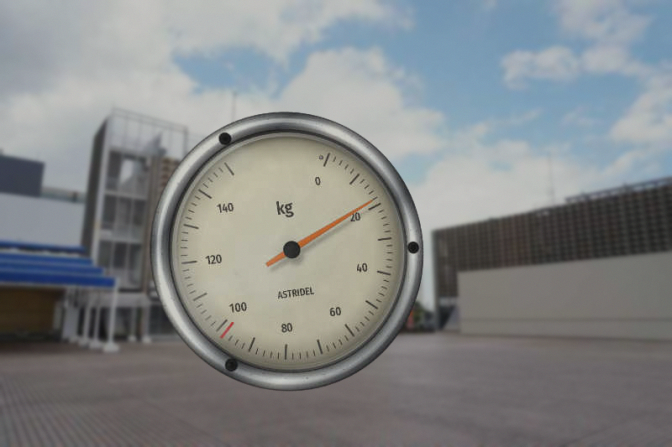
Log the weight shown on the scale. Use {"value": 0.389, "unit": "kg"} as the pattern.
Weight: {"value": 18, "unit": "kg"}
